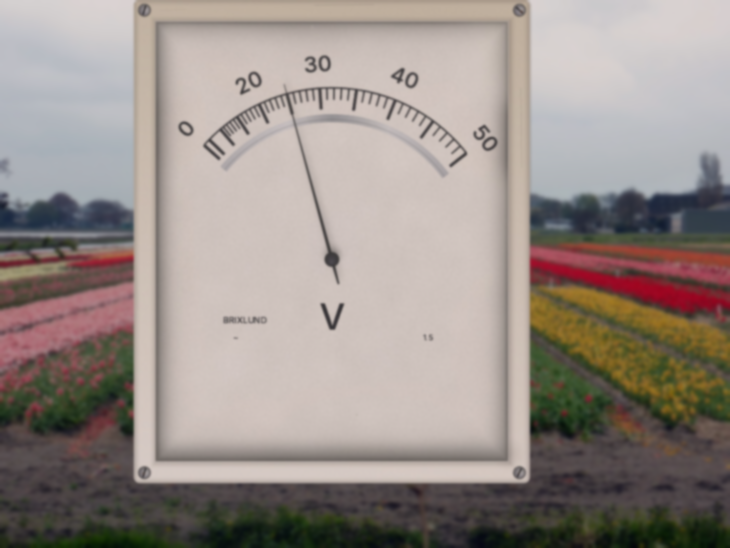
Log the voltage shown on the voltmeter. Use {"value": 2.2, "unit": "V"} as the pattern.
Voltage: {"value": 25, "unit": "V"}
